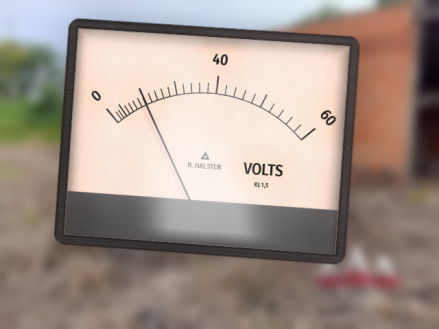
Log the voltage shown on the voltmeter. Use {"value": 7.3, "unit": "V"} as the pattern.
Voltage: {"value": 20, "unit": "V"}
